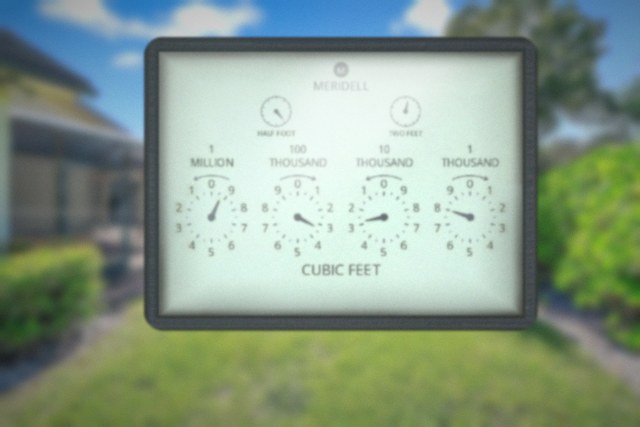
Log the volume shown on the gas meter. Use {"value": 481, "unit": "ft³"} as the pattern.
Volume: {"value": 932800, "unit": "ft³"}
